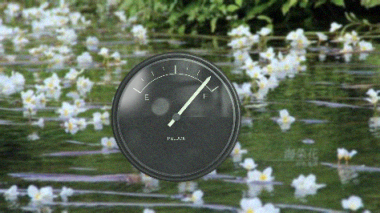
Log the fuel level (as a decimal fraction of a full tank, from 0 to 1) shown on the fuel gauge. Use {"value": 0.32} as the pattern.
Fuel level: {"value": 0.875}
